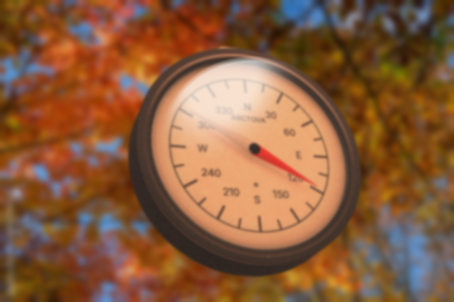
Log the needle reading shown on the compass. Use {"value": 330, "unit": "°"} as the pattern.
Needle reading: {"value": 120, "unit": "°"}
